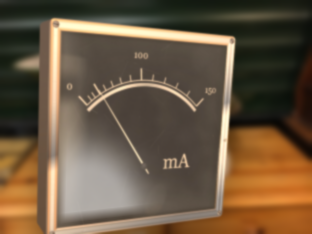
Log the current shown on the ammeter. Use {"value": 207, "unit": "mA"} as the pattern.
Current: {"value": 50, "unit": "mA"}
